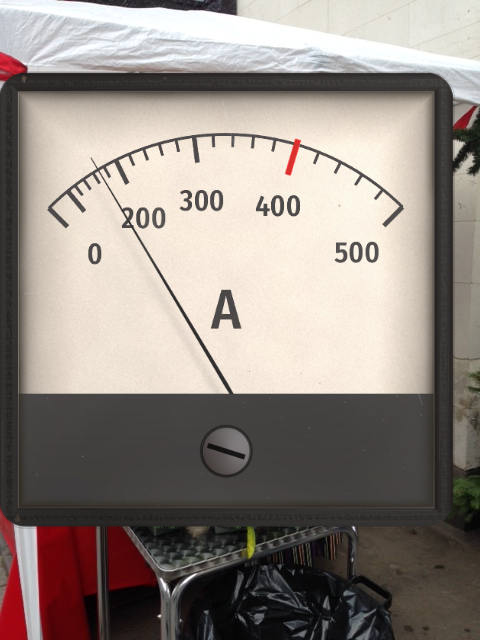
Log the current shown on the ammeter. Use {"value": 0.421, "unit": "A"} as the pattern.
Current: {"value": 170, "unit": "A"}
